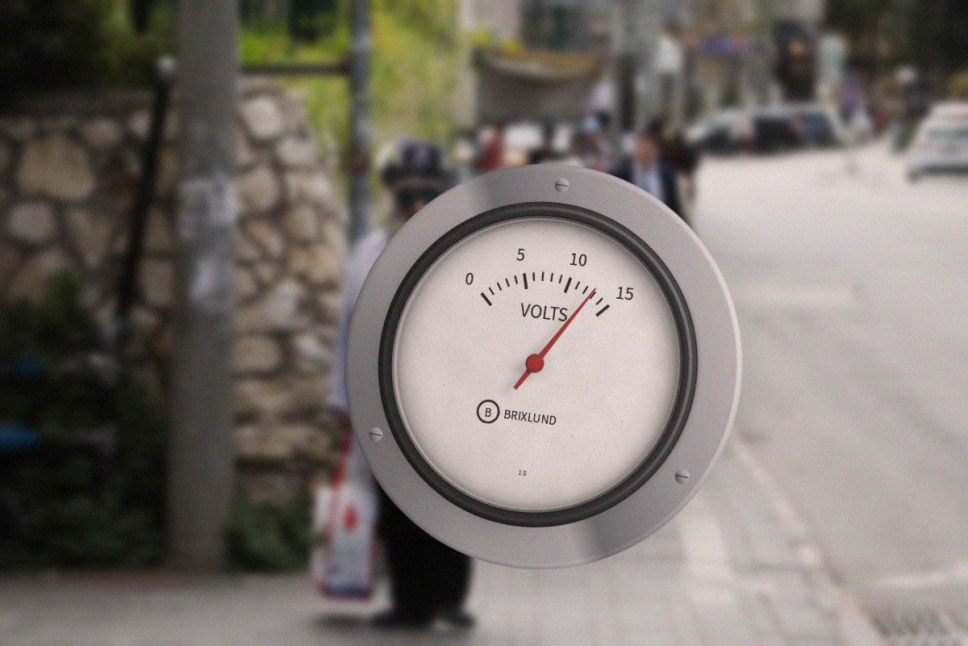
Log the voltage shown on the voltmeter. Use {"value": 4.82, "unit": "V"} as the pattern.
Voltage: {"value": 13, "unit": "V"}
